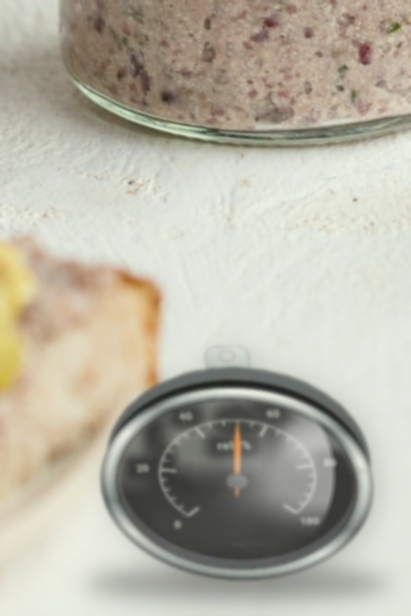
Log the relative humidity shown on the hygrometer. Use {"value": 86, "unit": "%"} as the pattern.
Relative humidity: {"value": 52, "unit": "%"}
